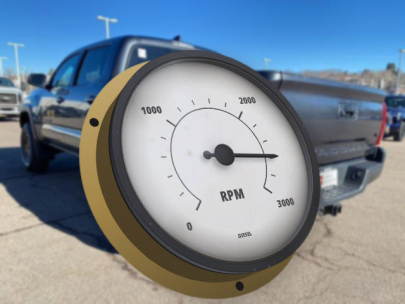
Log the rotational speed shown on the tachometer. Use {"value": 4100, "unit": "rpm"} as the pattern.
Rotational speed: {"value": 2600, "unit": "rpm"}
